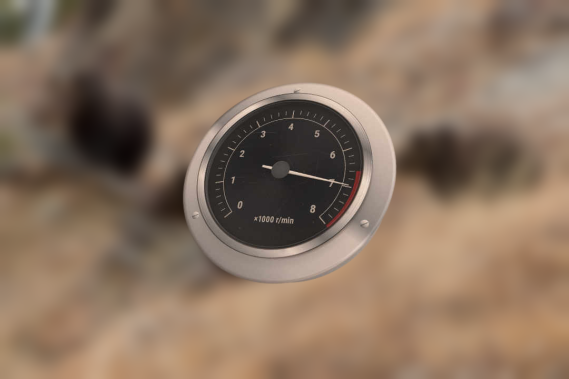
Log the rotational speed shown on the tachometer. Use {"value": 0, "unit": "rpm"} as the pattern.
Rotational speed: {"value": 7000, "unit": "rpm"}
